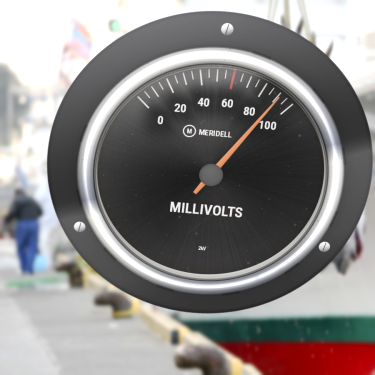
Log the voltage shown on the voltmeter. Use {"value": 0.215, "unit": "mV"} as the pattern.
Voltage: {"value": 90, "unit": "mV"}
